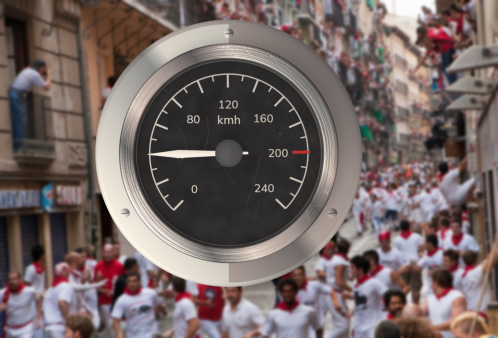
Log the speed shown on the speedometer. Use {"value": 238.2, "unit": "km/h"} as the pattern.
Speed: {"value": 40, "unit": "km/h"}
